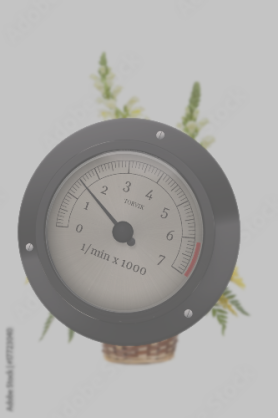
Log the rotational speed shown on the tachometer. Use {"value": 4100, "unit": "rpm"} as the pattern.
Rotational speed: {"value": 1500, "unit": "rpm"}
